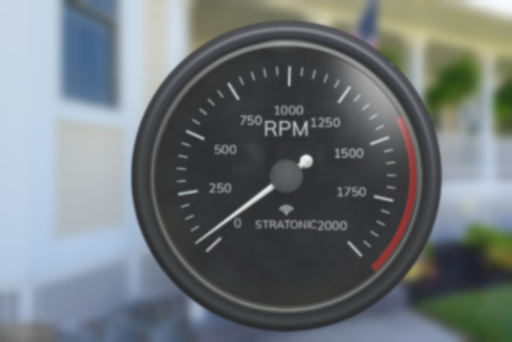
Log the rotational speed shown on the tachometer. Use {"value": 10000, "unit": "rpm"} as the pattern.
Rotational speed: {"value": 50, "unit": "rpm"}
